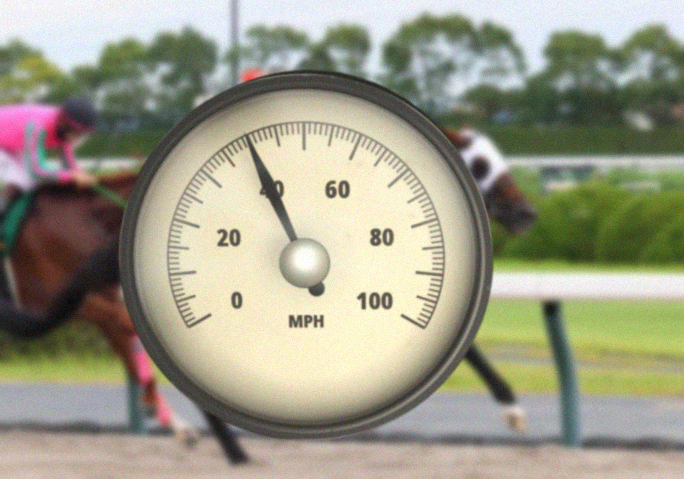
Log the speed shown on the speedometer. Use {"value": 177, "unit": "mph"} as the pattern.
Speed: {"value": 40, "unit": "mph"}
